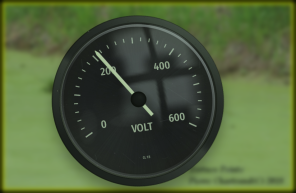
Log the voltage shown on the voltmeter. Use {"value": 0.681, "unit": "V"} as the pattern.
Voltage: {"value": 210, "unit": "V"}
